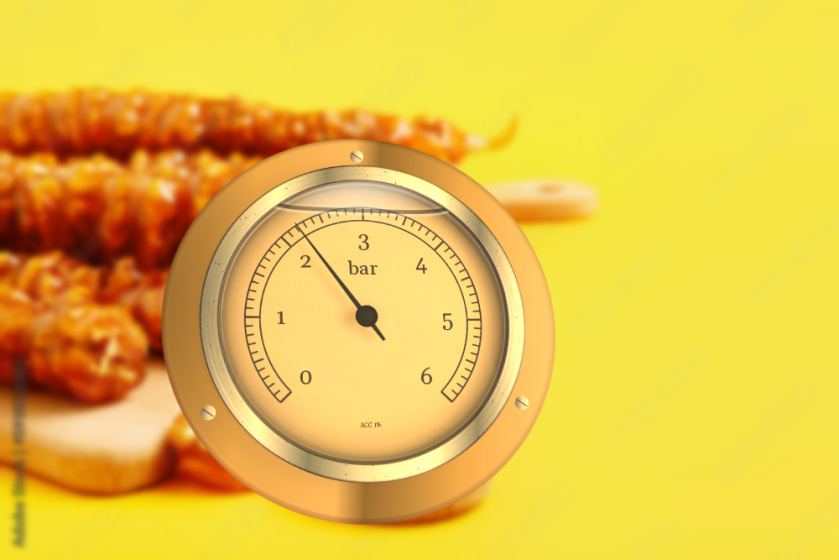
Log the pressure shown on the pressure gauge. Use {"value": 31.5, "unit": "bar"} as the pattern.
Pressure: {"value": 2.2, "unit": "bar"}
